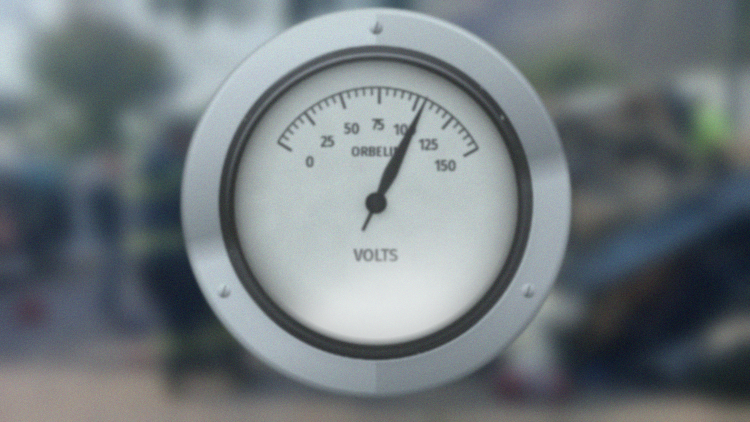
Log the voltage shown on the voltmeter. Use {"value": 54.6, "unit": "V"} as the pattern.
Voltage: {"value": 105, "unit": "V"}
